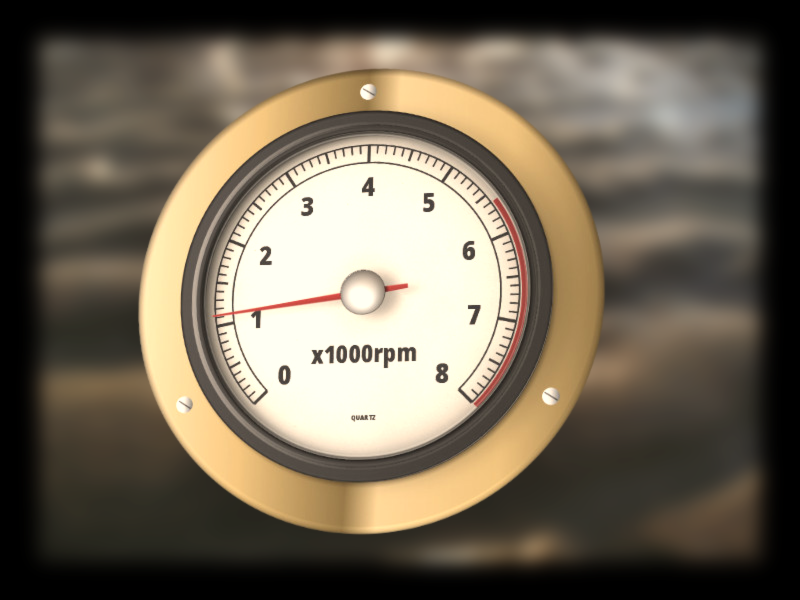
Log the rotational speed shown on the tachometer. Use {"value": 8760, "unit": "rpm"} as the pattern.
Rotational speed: {"value": 1100, "unit": "rpm"}
